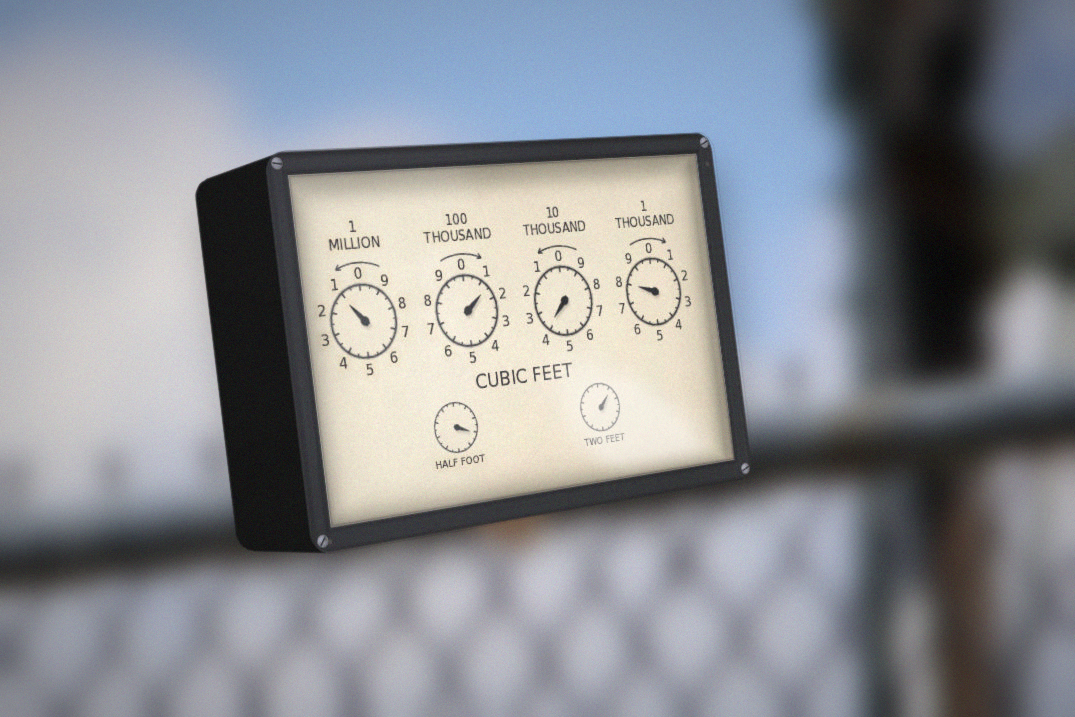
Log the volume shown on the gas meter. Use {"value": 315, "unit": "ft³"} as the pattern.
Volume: {"value": 113800, "unit": "ft³"}
